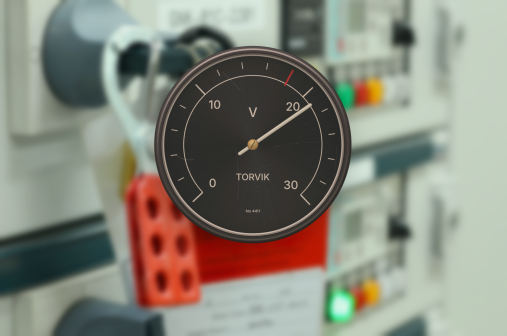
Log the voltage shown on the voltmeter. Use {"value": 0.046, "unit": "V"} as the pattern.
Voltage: {"value": 21, "unit": "V"}
